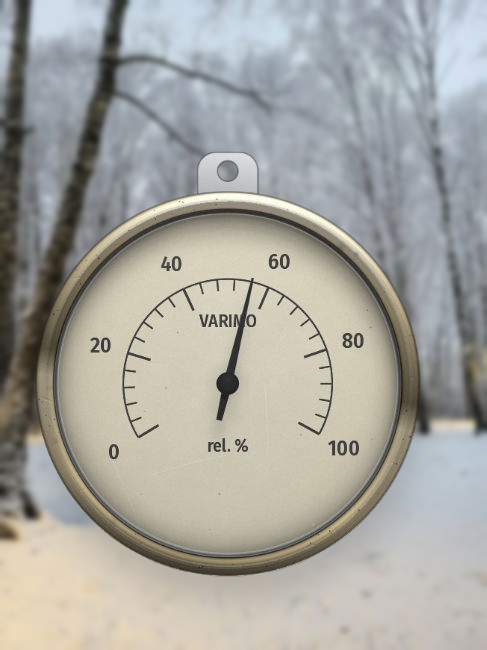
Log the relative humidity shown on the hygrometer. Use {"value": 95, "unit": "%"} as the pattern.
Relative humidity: {"value": 56, "unit": "%"}
